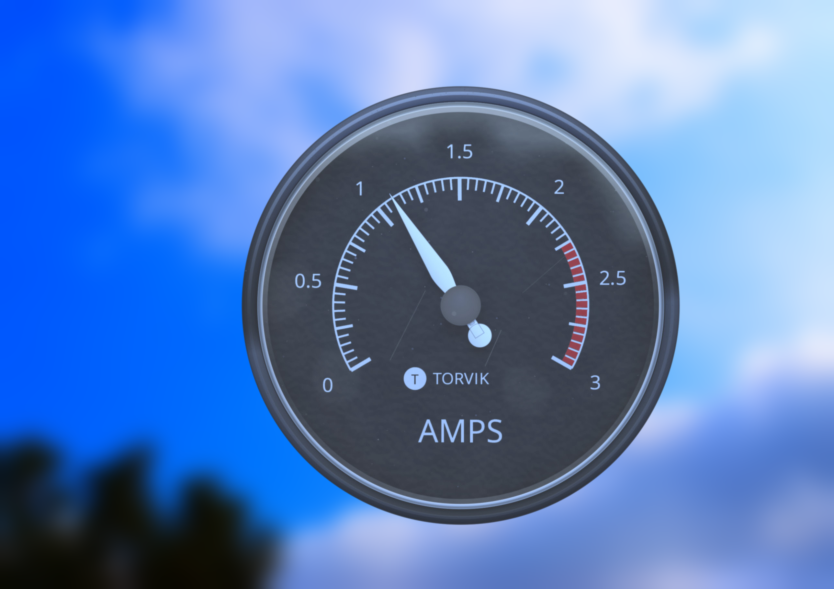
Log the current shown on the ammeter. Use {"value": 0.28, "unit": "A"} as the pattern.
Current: {"value": 1.1, "unit": "A"}
